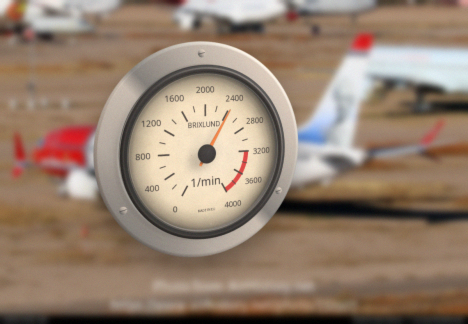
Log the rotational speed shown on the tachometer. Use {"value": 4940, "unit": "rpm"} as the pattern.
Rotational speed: {"value": 2400, "unit": "rpm"}
